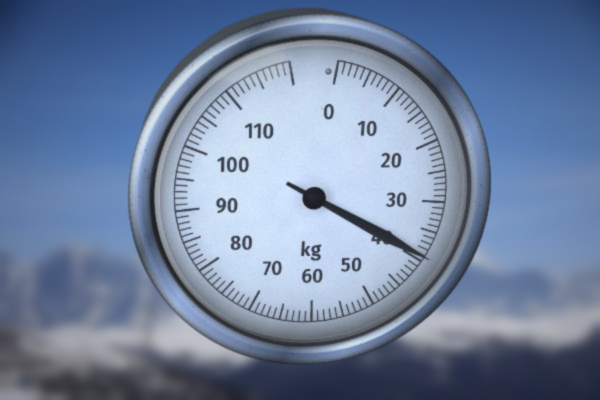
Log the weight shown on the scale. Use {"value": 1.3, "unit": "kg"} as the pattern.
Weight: {"value": 39, "unit": "kg"}
